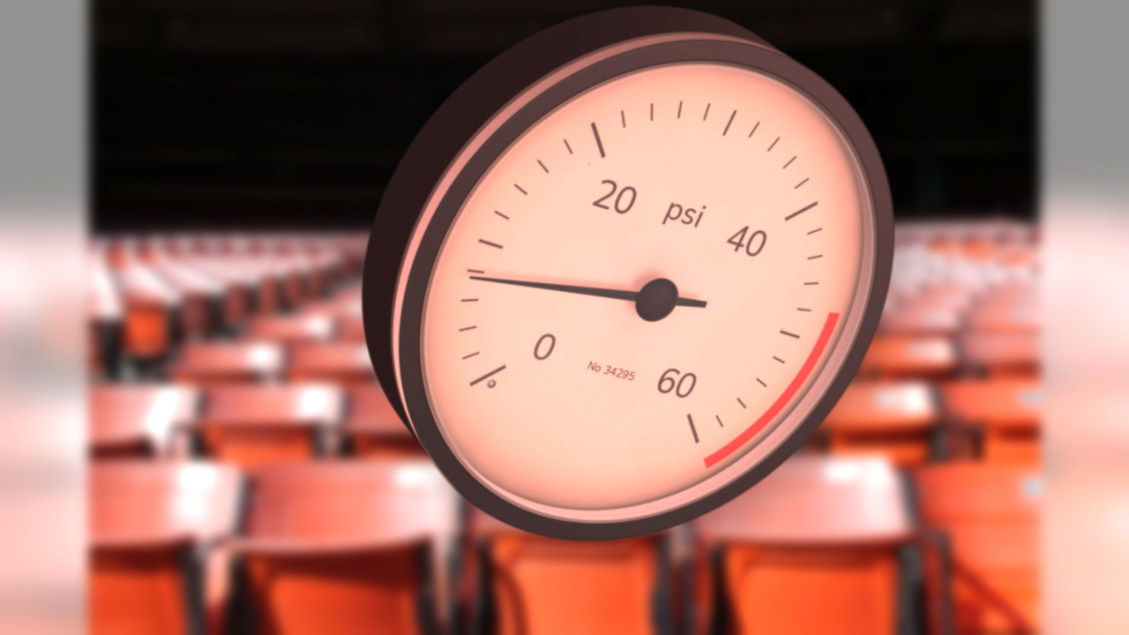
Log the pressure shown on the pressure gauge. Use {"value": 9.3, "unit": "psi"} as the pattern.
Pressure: {"value": 8, "unit": "psi"}
